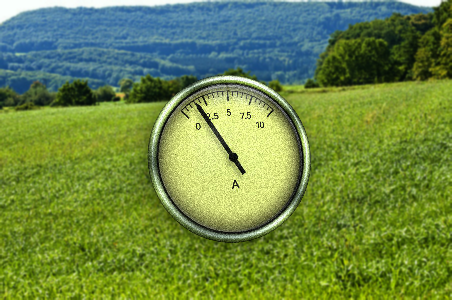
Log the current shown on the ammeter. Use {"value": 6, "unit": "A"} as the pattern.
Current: {"value": 1.5, "unit": "A"}
